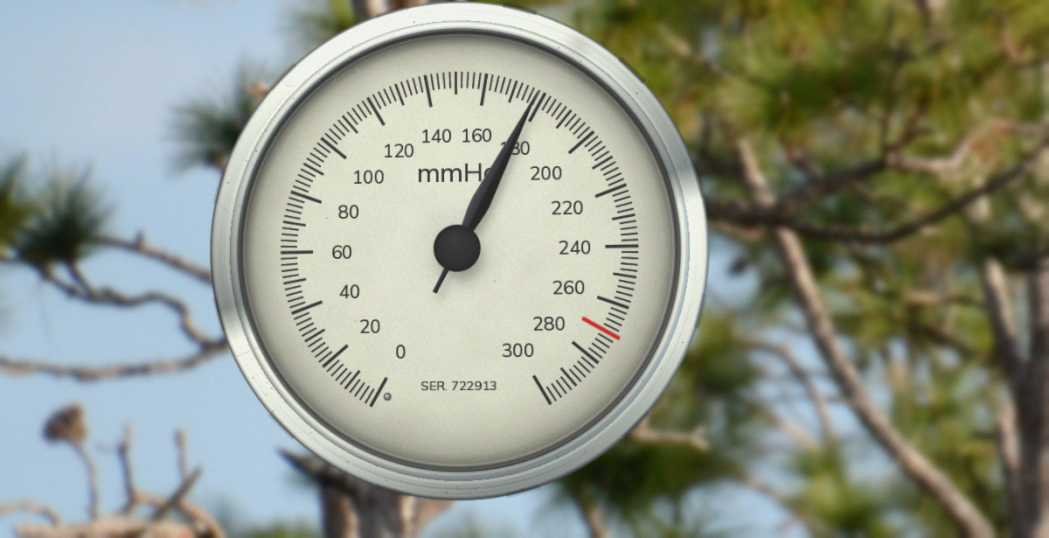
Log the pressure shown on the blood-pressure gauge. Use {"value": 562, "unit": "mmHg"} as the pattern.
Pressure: {"value": 178, "unit": "mmHg"}
